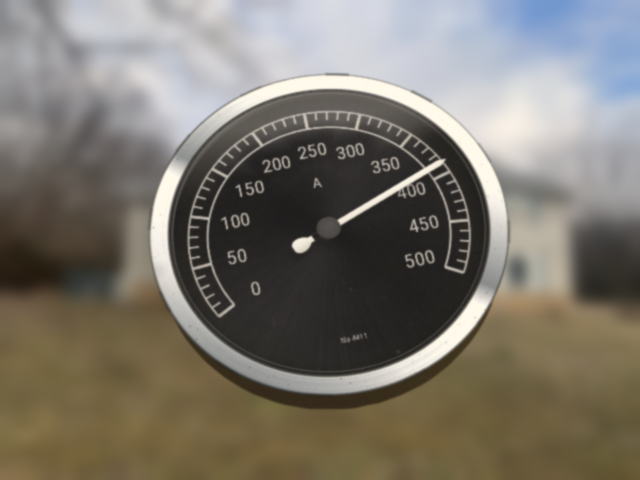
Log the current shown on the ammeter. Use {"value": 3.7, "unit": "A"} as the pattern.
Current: {"value": 390, "unit": "A"}
